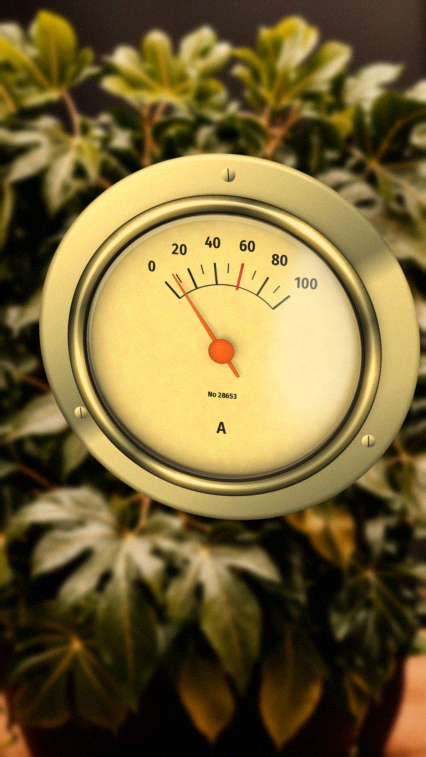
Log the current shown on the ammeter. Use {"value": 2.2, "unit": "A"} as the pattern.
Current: {"value": 10, "unit": "A"}
